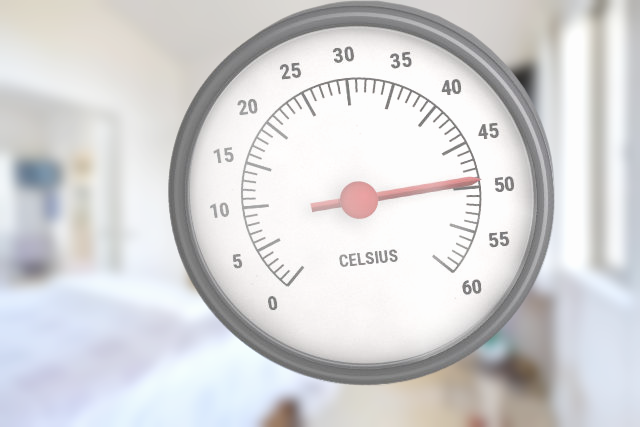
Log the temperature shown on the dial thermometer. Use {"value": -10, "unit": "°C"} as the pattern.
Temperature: {"value": 49, "unit": "°C"}
